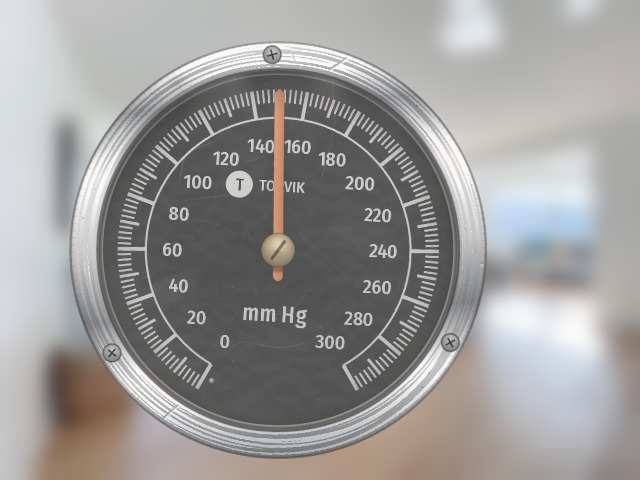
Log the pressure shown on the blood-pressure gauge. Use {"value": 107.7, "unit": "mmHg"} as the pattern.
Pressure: {"value": 150, "unit": "mmHg"}
